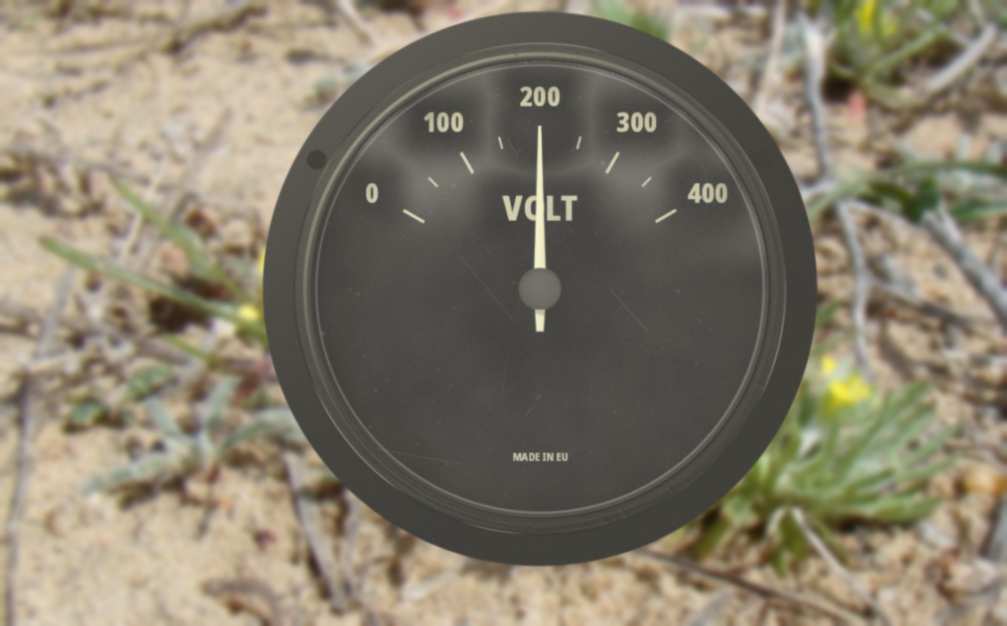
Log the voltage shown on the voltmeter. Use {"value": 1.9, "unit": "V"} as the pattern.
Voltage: {"value": 200, "unit": "V"}
